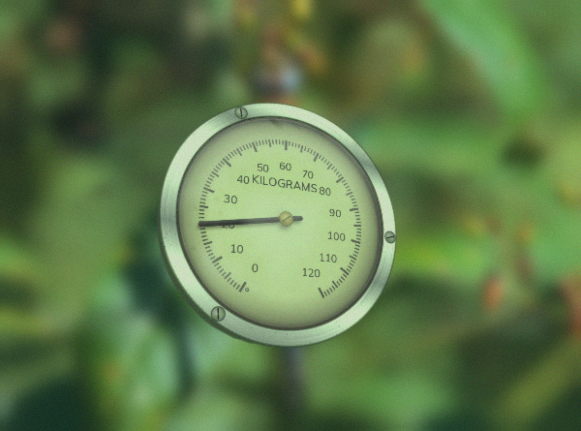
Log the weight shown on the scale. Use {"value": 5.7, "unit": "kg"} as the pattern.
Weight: {"value": 20, "unit": "kg"}
